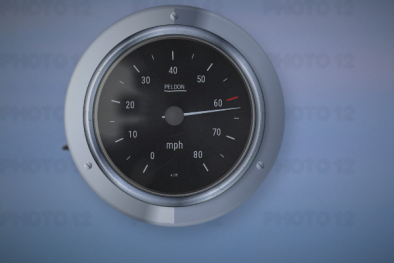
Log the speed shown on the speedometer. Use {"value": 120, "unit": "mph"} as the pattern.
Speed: {"value": 62.5, "unit": "mph"}
